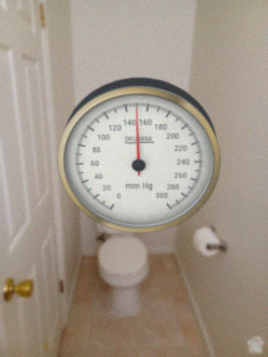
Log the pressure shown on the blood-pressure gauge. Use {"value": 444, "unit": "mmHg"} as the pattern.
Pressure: {"value": 150, "unit": "mmHg"}
